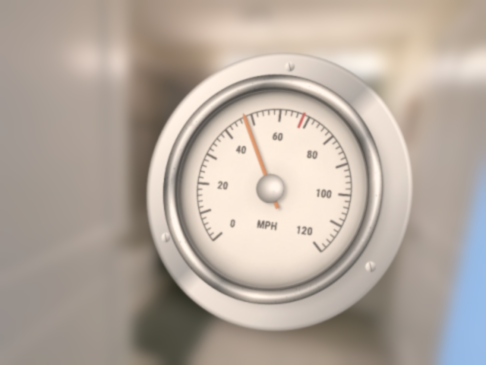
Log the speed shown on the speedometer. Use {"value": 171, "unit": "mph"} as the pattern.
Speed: {"value": 48, "unit": "mph"}
